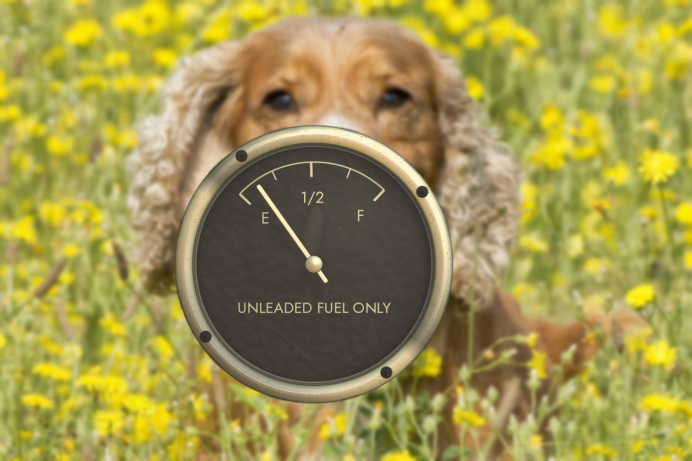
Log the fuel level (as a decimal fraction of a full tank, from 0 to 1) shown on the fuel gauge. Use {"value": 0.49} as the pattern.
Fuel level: {"value": 0.125}
